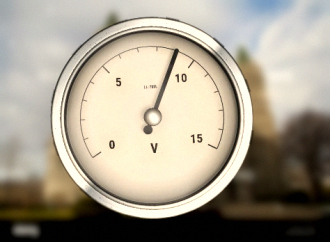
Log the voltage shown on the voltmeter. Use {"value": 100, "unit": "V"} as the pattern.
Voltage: {"value": 9, "unit": "V"}
